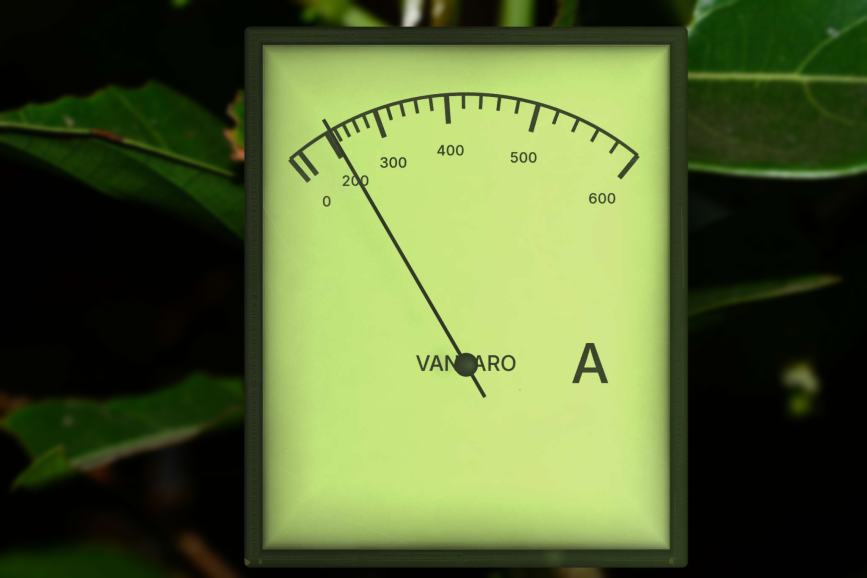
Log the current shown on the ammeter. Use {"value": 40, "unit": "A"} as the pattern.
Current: {"value": 210, "unit": "A"}
